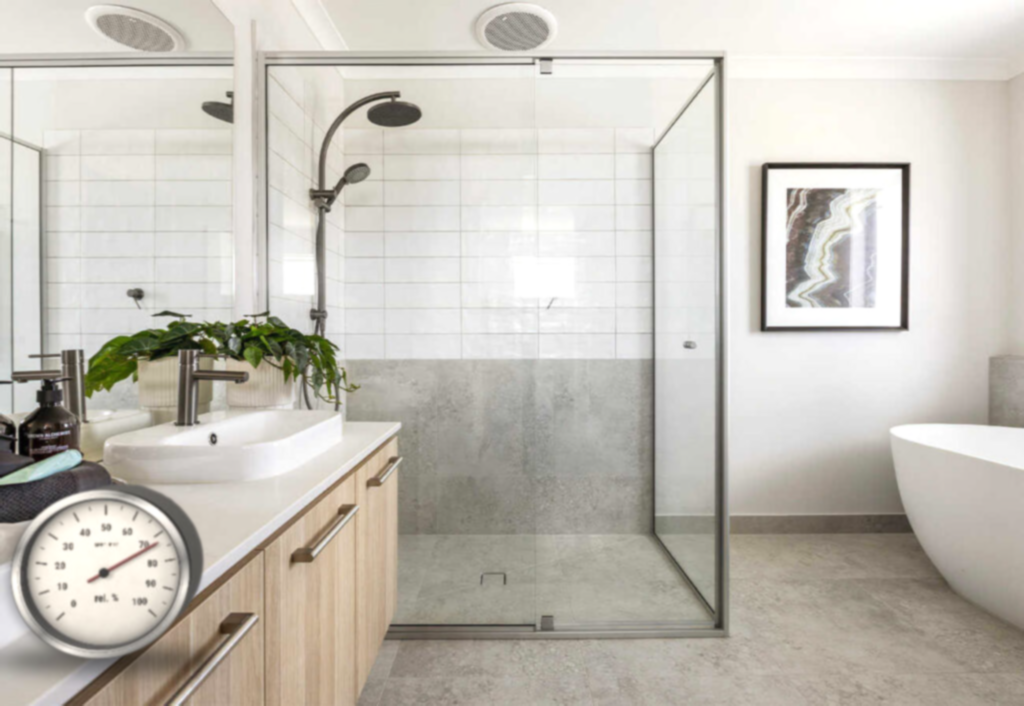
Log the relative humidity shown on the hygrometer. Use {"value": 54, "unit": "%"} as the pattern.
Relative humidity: {"value": 72.5, "unit": "%"}
